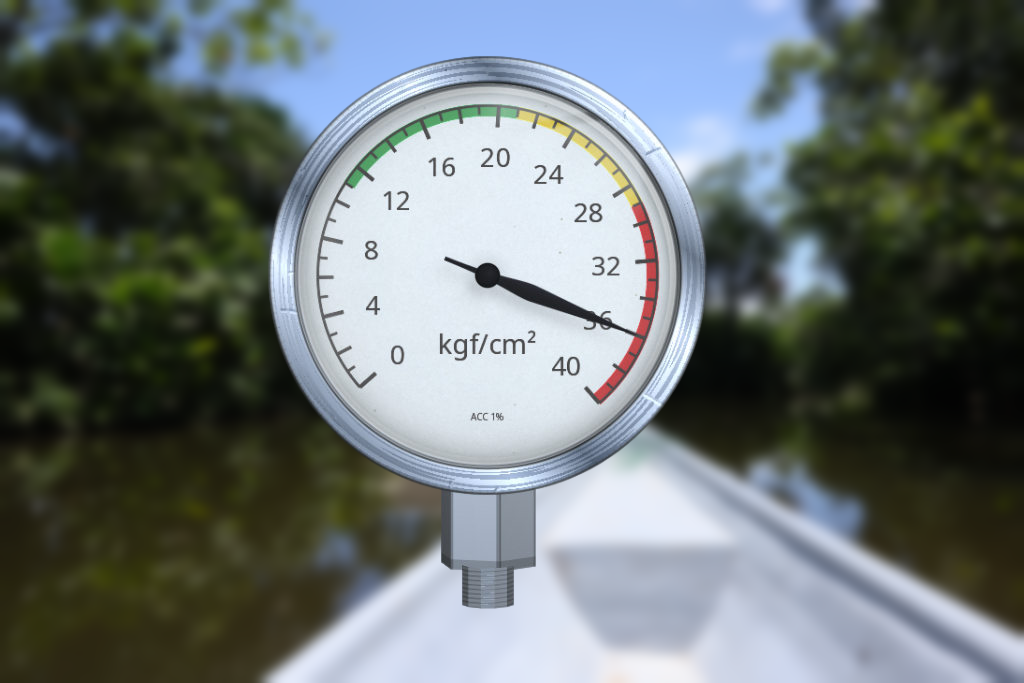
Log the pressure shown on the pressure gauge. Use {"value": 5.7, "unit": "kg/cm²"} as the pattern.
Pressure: {"value": 36, "unit": "kg/cm²"}
